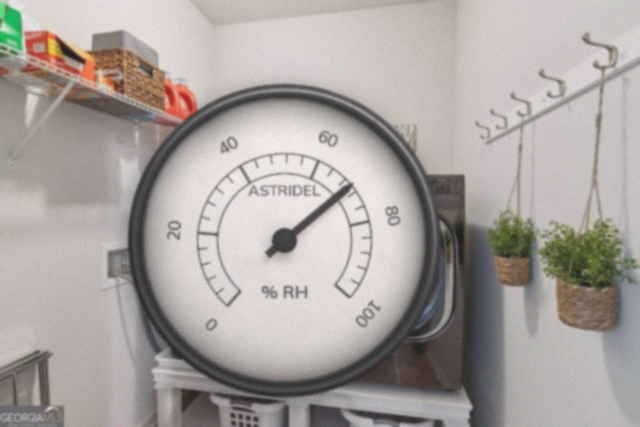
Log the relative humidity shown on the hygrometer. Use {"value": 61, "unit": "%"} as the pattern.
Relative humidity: {"value": 70, "unit": "%"}
